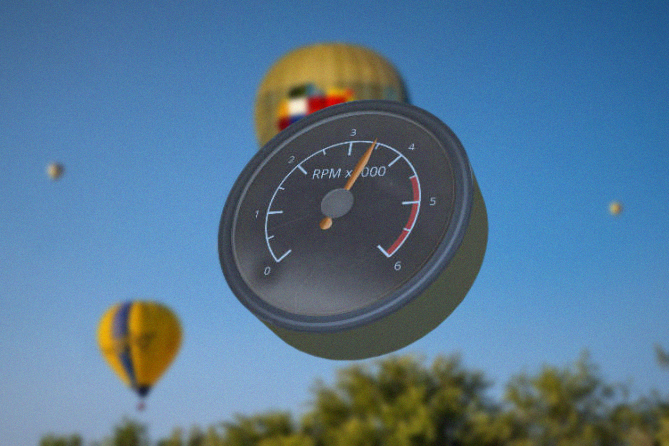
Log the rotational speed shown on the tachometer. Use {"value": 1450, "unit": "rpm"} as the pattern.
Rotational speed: {"value": 3500, "unit": "rpm"}
